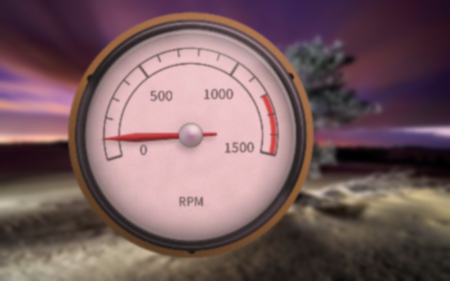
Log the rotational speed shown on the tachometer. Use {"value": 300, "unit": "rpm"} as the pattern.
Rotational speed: {"value": 100, "unit": "rpm"}
